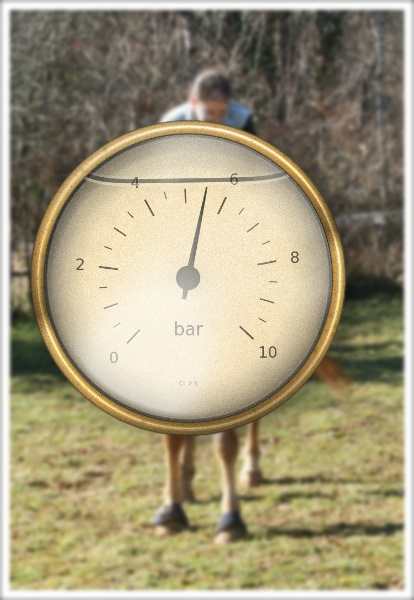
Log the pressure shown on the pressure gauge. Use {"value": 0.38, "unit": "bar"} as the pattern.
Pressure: {"value": 5.5, "unit": "bar"}
